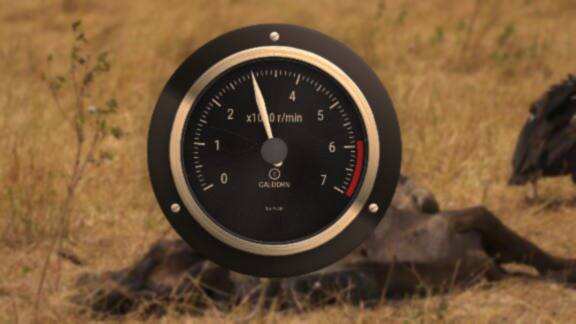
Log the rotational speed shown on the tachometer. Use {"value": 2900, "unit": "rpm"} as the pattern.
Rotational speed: {"value": 3000, "unit": "rpm"}
